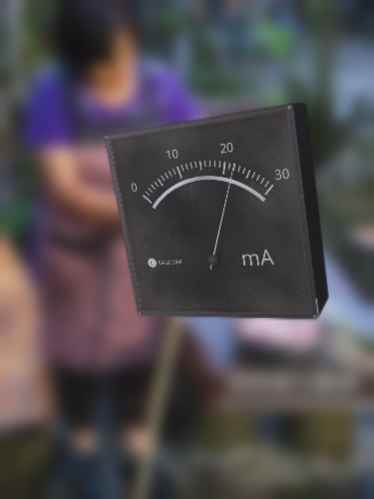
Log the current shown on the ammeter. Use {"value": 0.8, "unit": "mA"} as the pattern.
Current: {"value": 22, "unit": "mA"}
